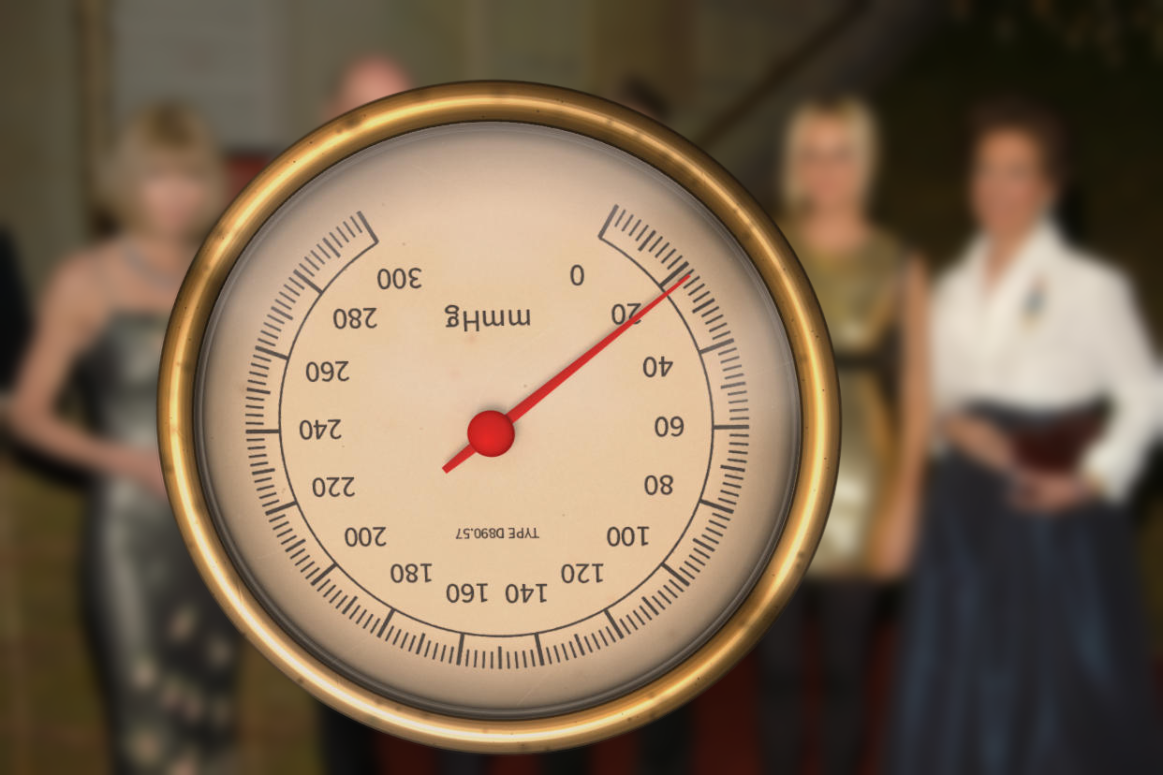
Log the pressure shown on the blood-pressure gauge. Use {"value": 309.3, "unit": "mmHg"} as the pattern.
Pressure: {"value": 22, "unit": "mmHg"}
